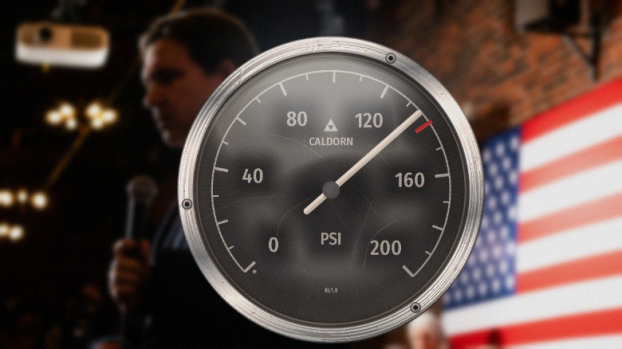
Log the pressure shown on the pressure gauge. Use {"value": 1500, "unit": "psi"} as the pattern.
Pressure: {"value": 135, "unit": "psi"}
